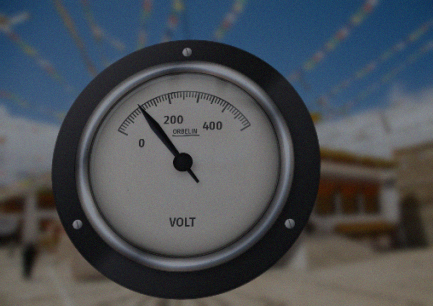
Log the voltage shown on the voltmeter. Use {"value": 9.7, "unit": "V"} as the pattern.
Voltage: {"value": 100, "unit": "V"}
